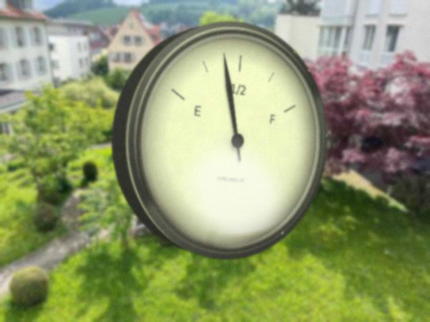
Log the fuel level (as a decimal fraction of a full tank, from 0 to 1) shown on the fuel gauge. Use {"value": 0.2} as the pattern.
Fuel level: {"value": 0.375}
